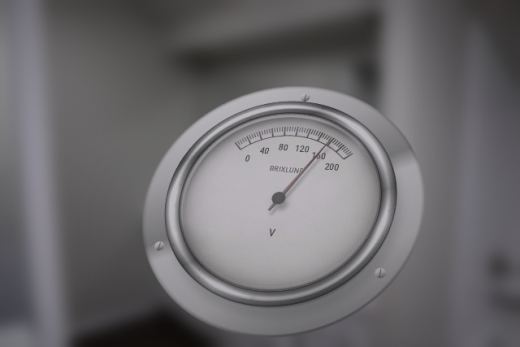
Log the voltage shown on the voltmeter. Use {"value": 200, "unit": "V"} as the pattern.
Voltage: {"value": 160, "unit": "V"}
